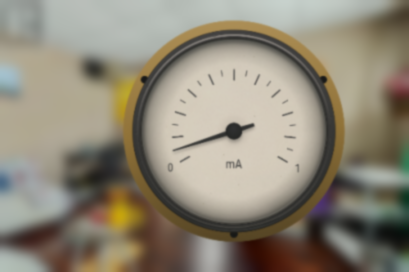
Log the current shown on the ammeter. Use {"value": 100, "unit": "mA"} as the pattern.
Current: {"value": 0.05, "unit": "mA"}
